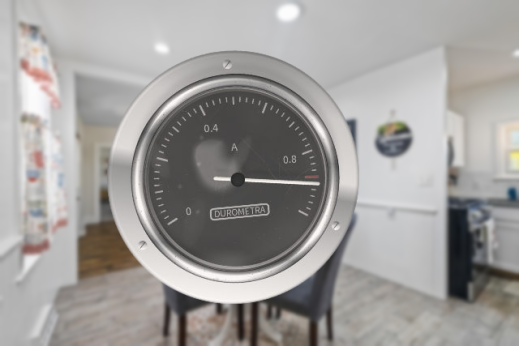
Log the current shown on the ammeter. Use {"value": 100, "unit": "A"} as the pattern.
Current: {"value": 0.9, "unit": "A"}
